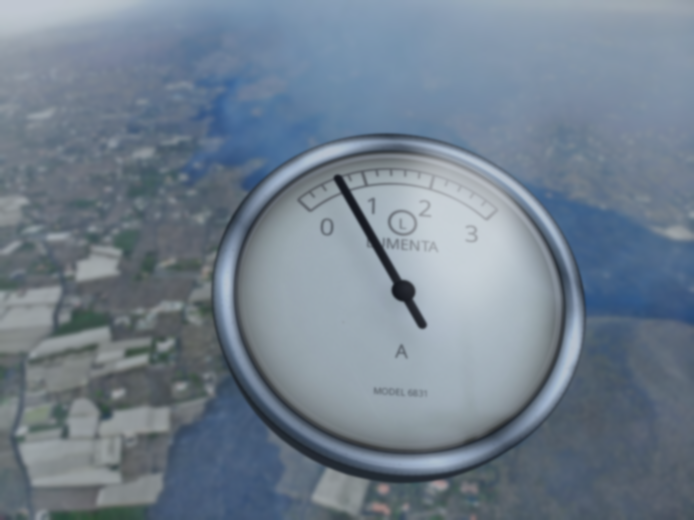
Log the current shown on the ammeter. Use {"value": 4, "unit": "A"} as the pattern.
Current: {"value": 0.6, "unit": "A"}
